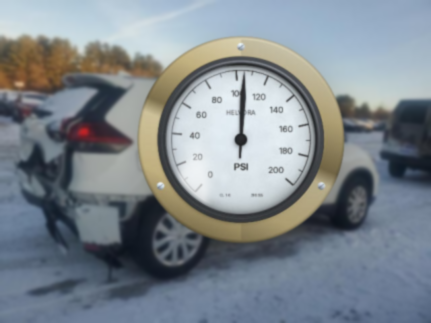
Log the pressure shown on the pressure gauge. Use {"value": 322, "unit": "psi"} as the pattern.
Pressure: {"value": 105, "unit": "psi"}
